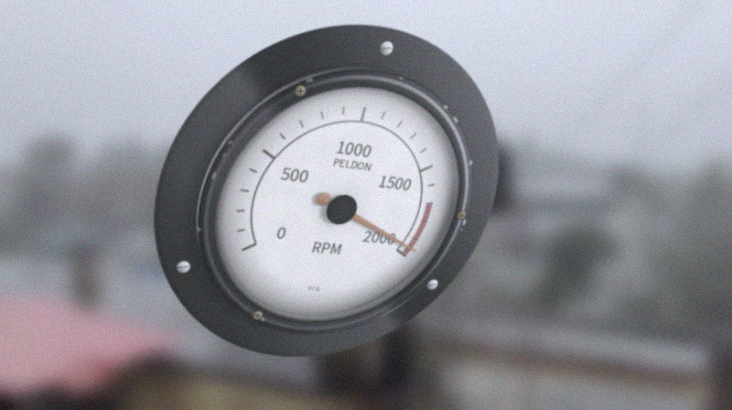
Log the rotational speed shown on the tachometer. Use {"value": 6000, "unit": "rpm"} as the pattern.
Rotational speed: {"value": 1950, "unit": "rpm"}
